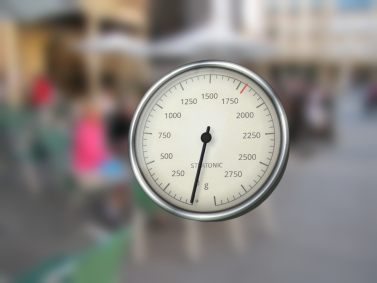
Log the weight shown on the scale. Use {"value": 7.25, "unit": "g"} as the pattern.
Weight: {"value": 0, "unit": "g"}
